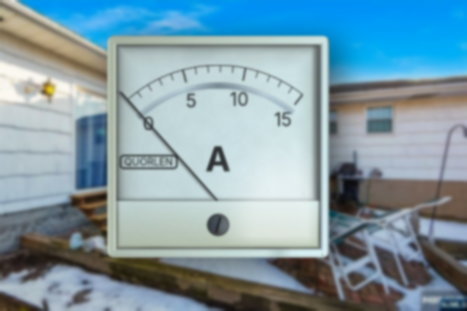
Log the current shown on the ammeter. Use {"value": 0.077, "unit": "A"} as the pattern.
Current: {"value": 0, "unit": "A"}
